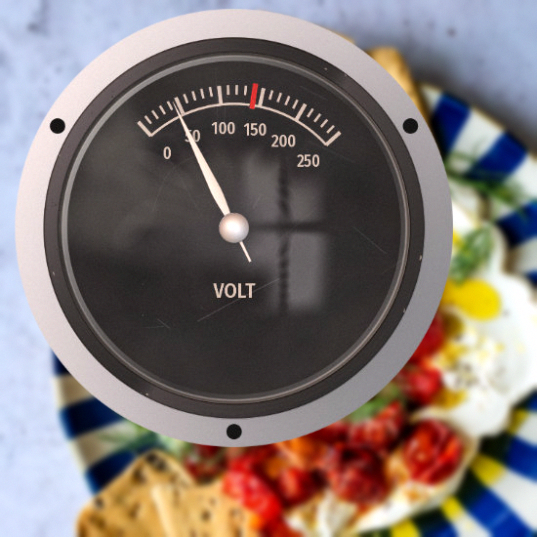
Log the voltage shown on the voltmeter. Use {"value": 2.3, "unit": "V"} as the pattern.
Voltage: {"value": 45, "unit": "V"}
